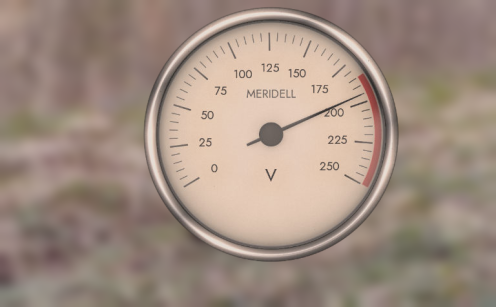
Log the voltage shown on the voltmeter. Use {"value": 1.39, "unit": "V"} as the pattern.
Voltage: {"value": 195, "unit": "V"}
